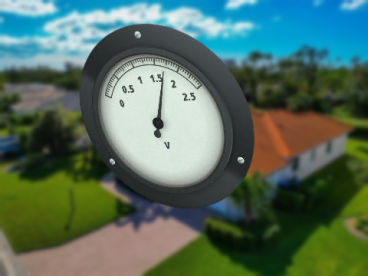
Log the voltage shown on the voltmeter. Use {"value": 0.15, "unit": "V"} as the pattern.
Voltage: {"value": 1.75, "unit": "V"}
